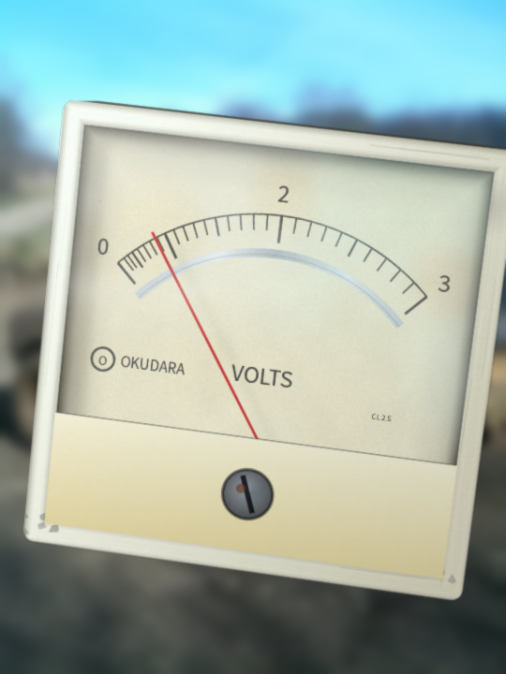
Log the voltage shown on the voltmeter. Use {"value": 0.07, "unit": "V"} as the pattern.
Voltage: {"value": 0.9, "unit": "V"}
